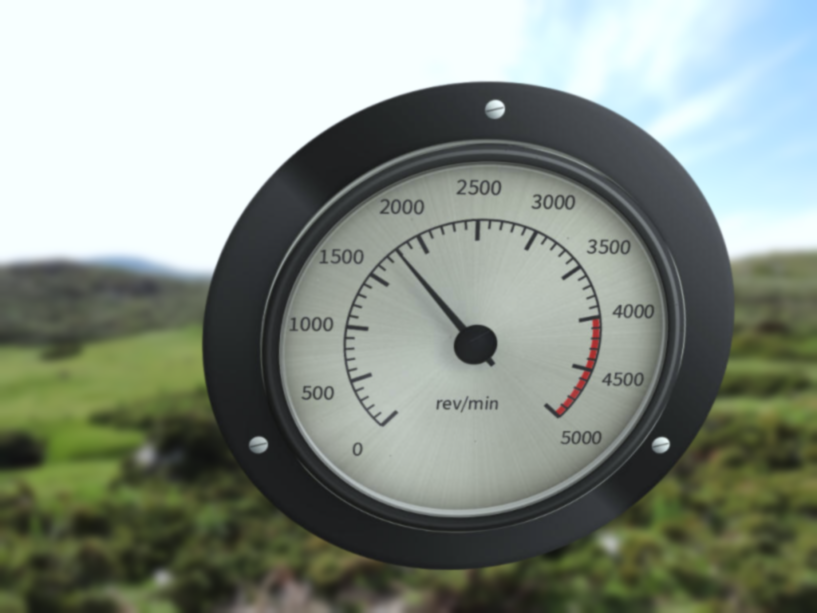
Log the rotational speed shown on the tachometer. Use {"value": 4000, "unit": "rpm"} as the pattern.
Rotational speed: {"value": 1800, "unit": "rpm"}
